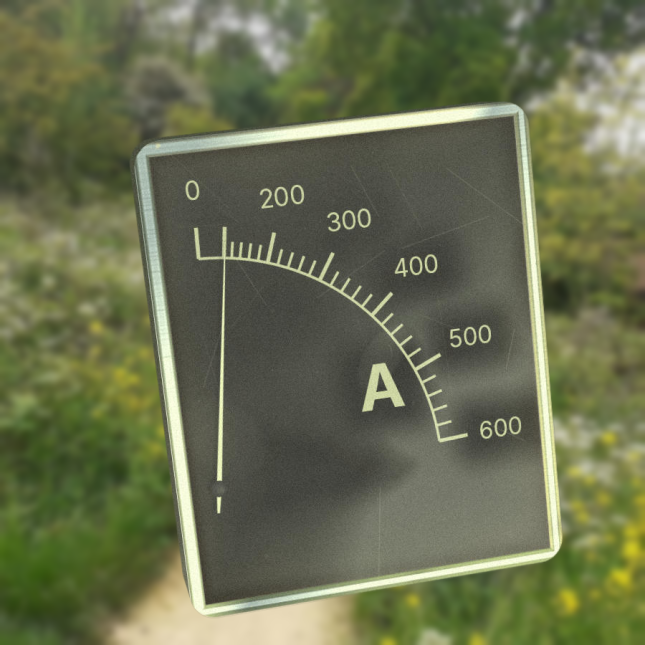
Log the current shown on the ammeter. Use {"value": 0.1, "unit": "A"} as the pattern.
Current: {"value": 100, "unit": "A"}
